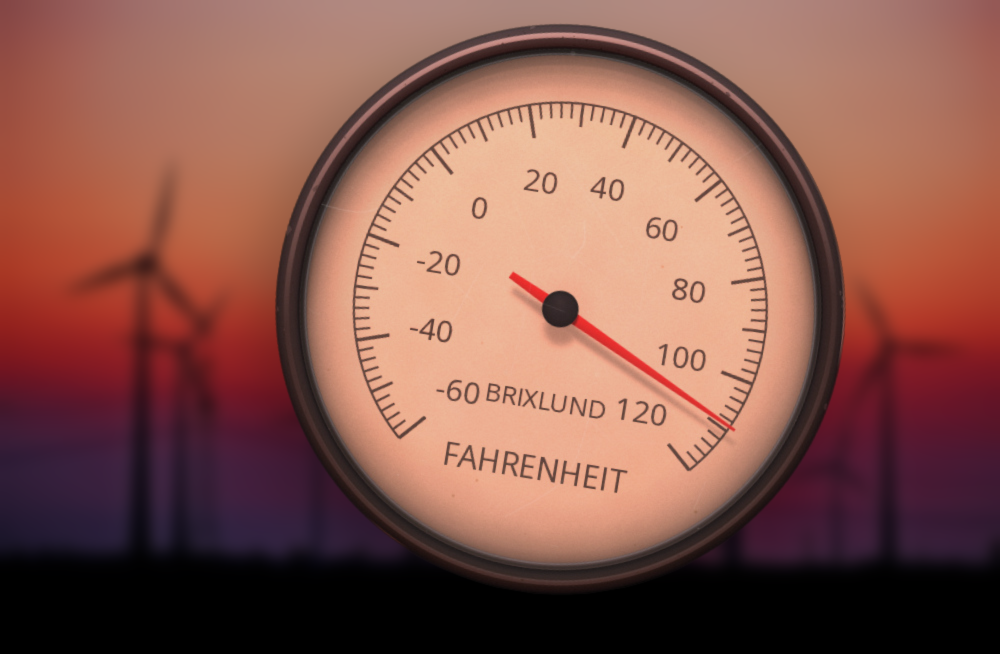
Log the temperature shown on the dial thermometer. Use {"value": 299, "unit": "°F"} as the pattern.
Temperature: {"value": 109, "unit": "°F"}
